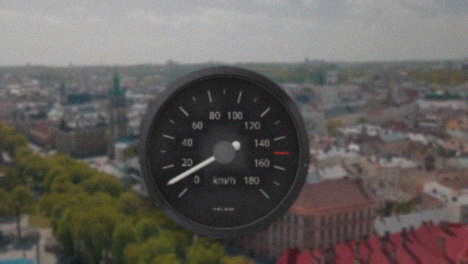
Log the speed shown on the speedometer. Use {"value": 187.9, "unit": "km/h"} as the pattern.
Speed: {"value": 10, "unit": "km/h"}
